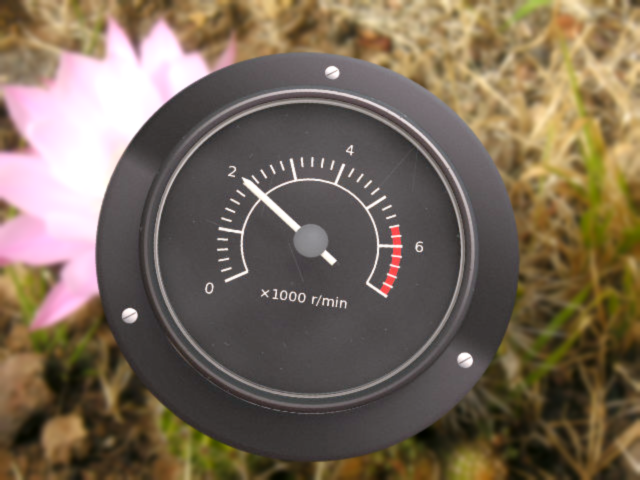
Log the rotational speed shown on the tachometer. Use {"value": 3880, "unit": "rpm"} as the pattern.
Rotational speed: {"value": 2000, "unit": "rpm"}
